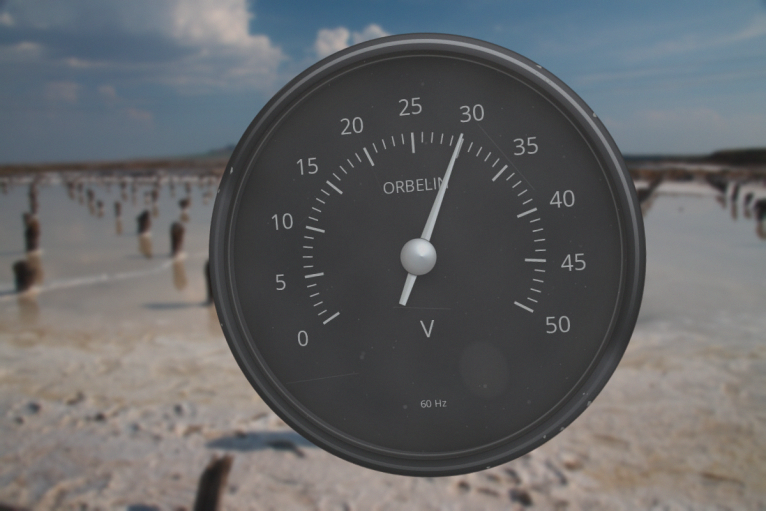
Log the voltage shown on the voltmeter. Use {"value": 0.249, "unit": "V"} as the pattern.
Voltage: {"value": 30, "unit": "V"}
